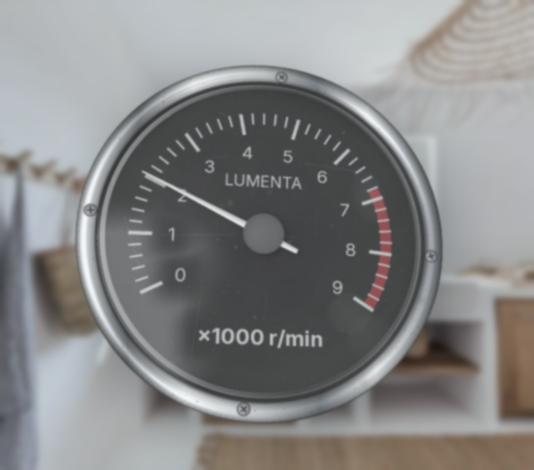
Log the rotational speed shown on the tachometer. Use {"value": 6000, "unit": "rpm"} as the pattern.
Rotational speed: {"value": 2000, "unit": "rpm"}
